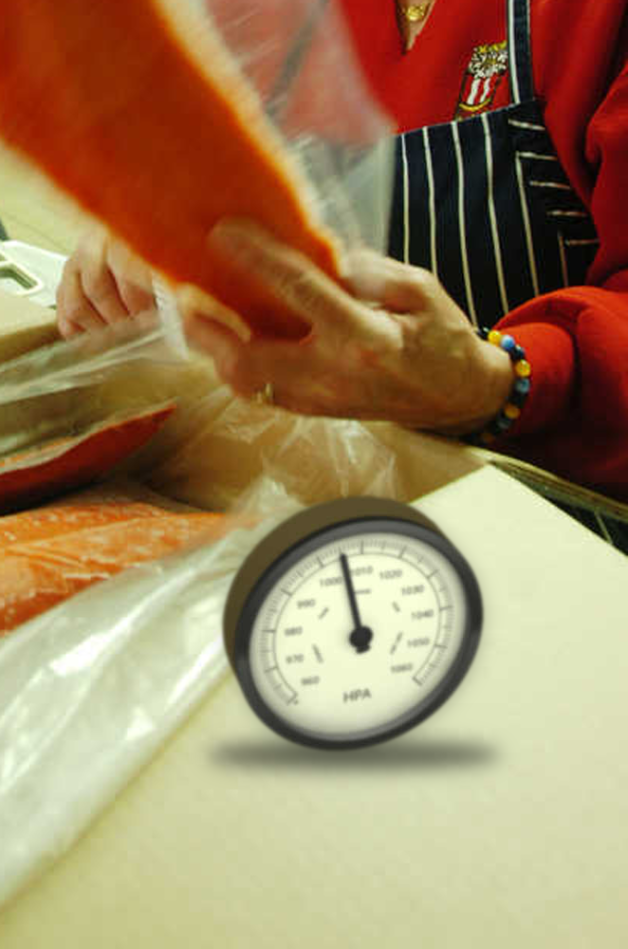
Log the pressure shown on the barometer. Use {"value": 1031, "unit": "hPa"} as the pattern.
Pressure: {"value": 1005, "unit": "hPa"}
